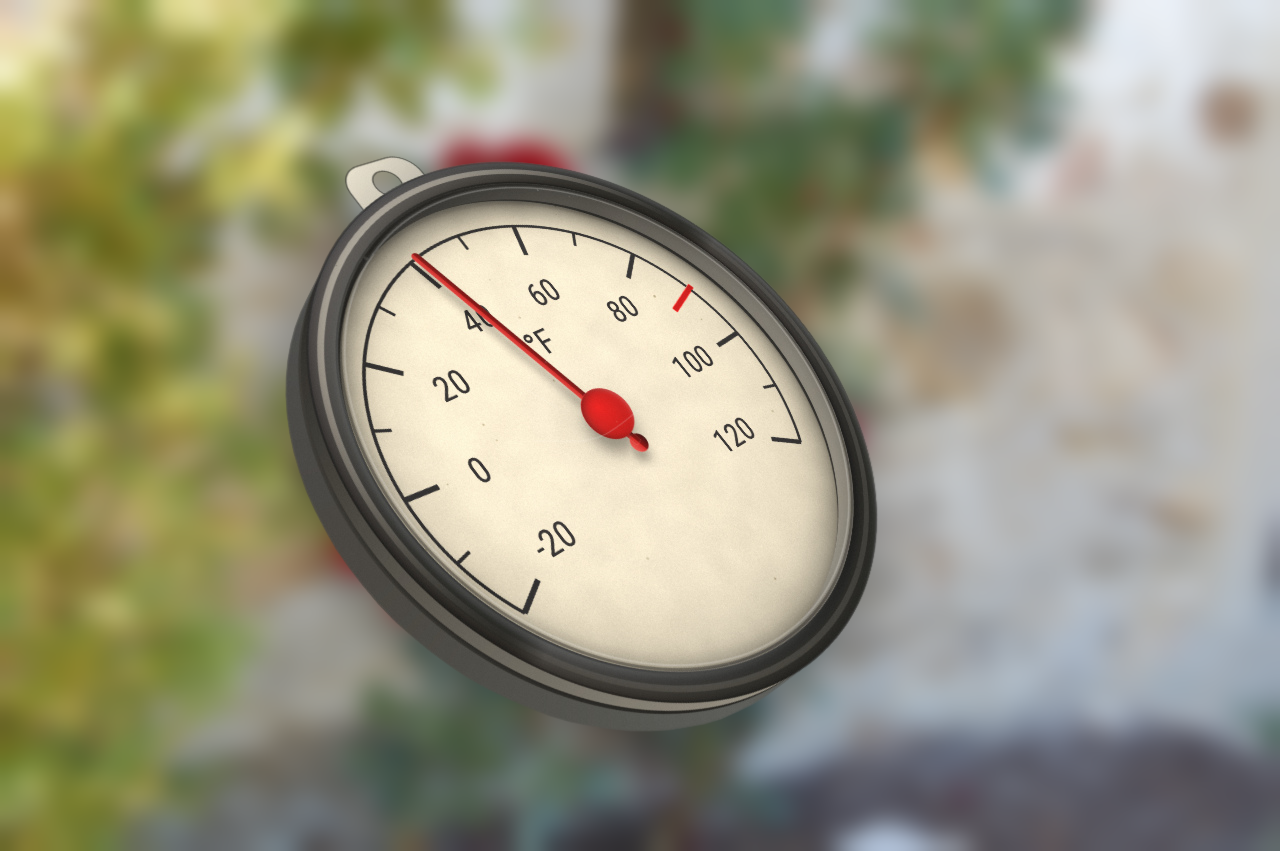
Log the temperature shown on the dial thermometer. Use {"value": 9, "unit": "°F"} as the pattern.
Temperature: {"value": 40, "unit": "°F"}
